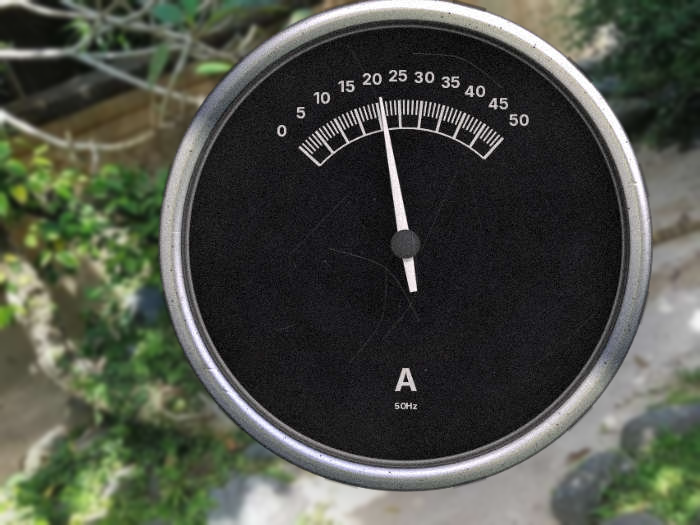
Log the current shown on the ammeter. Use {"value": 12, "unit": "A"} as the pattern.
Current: {"value": 21, "unit": "A"}
